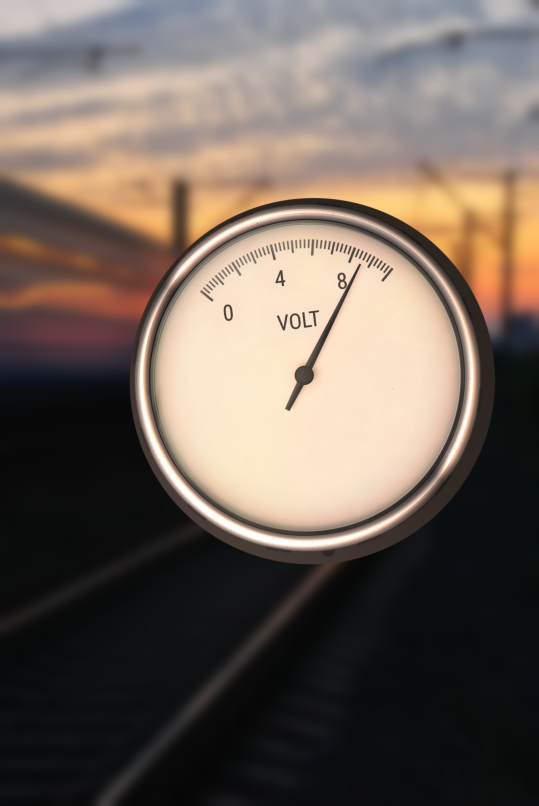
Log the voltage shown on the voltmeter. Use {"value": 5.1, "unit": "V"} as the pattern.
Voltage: {"value": 8.6, "unit": "V"}
